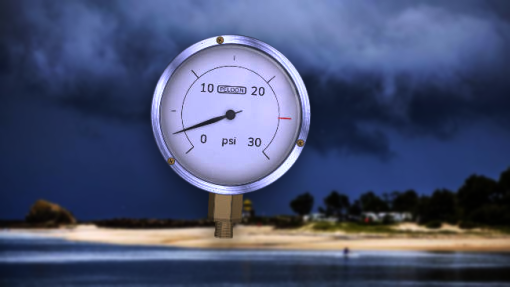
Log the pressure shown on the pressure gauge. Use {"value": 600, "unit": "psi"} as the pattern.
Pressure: {"value": 2.5, "unit": "psi"}
